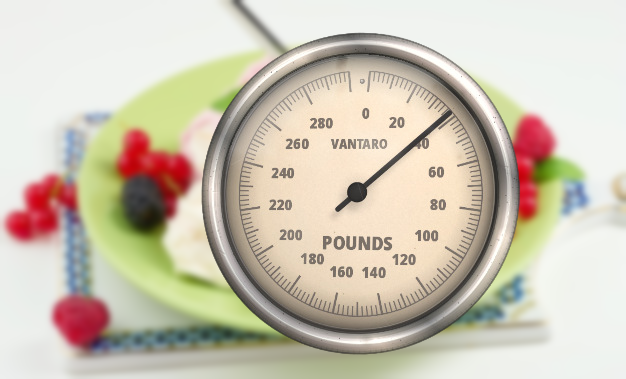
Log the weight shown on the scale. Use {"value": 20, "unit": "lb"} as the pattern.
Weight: {"value": 38, "unit": "lb"}
